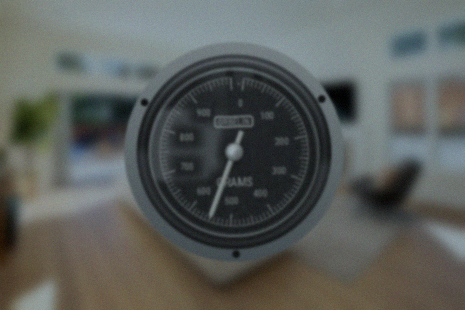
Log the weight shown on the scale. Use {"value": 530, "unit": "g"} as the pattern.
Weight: {"value": 550, "unit": "g"}
